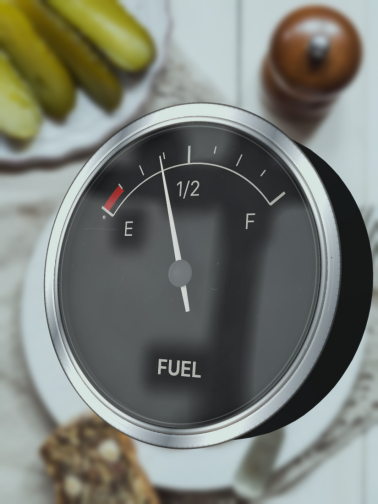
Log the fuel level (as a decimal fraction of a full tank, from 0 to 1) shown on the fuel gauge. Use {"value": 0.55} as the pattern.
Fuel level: {"value": 0.375}
